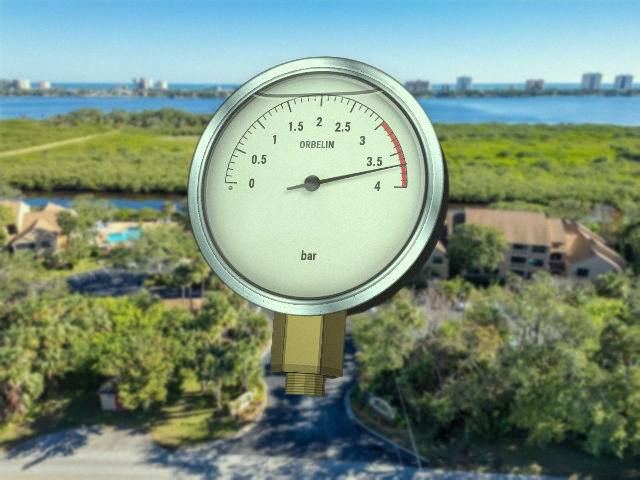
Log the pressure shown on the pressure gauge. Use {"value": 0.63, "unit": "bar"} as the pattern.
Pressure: {"value": 3.7, "unit": "bar"}
